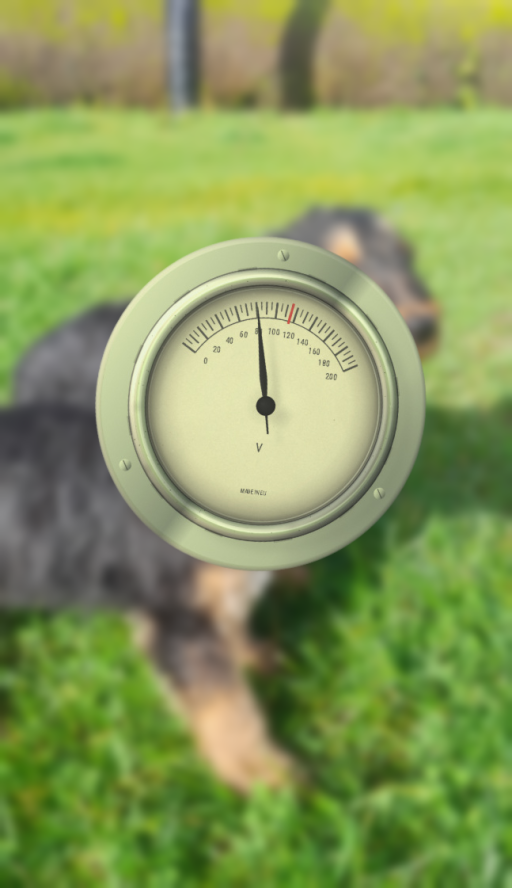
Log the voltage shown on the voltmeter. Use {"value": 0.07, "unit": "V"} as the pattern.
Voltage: {"value": 80, "unit": "V"}
